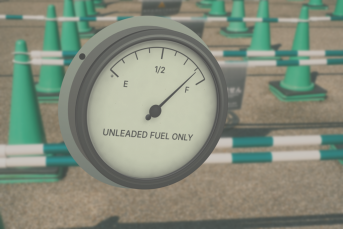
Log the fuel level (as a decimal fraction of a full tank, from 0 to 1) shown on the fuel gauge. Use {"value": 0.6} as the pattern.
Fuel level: {"value": 0.875}
